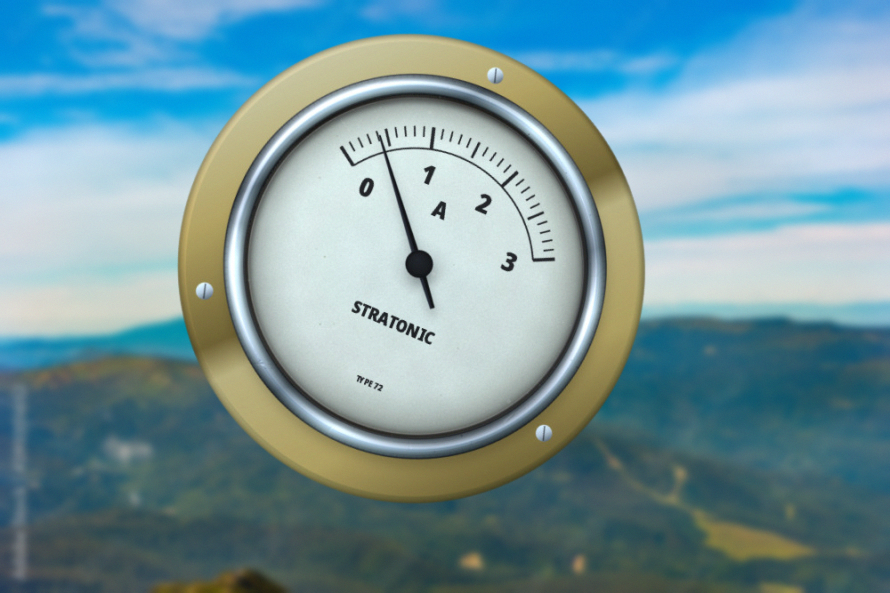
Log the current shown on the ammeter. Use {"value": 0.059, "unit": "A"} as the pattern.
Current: {"value": 0.4, "unit": "A"}
